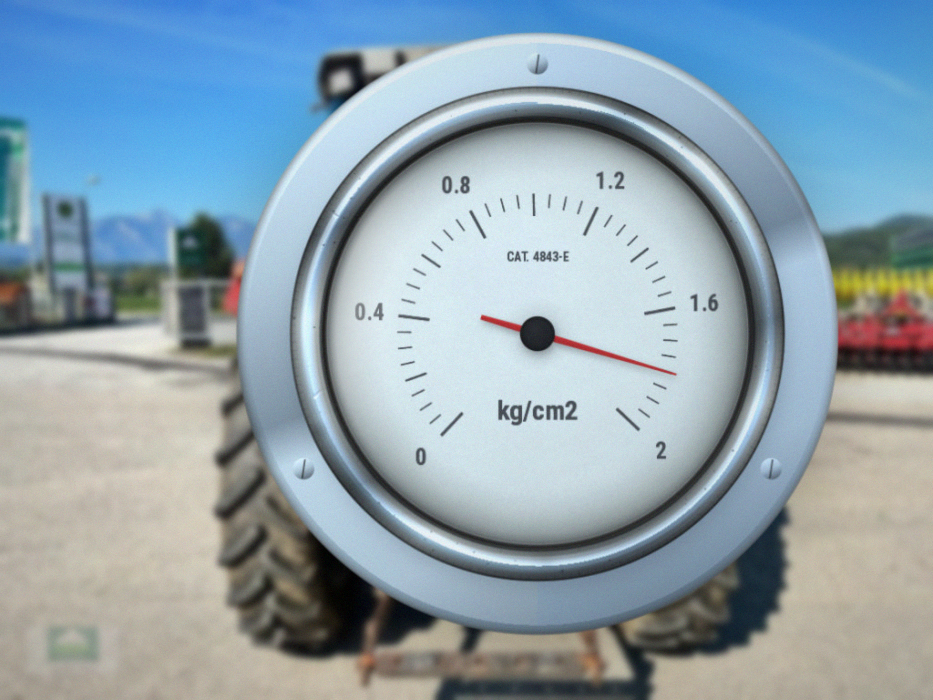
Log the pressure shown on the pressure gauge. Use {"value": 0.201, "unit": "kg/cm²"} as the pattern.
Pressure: {"value": 1.8, "unit": "kg/cm²"}
